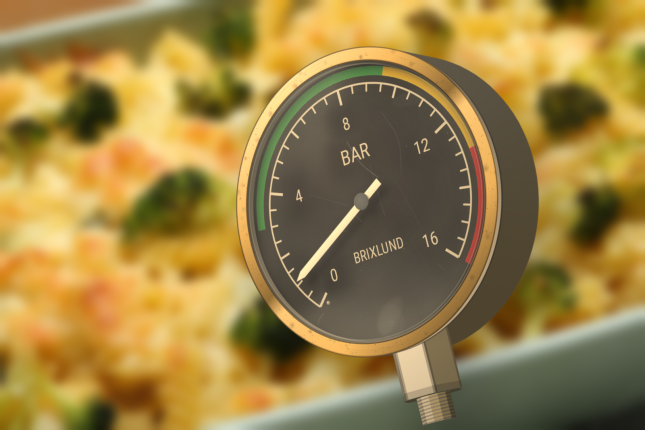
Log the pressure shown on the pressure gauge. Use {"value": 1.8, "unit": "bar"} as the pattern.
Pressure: {"value": 1, "unit": "bar"}
